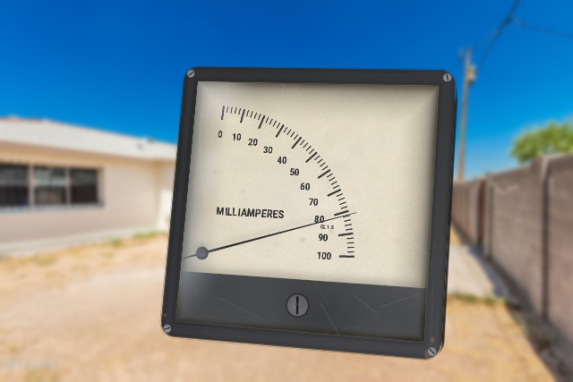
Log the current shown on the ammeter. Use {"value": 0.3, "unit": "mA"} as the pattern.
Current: {"value": 82, "unit": "mA"}
